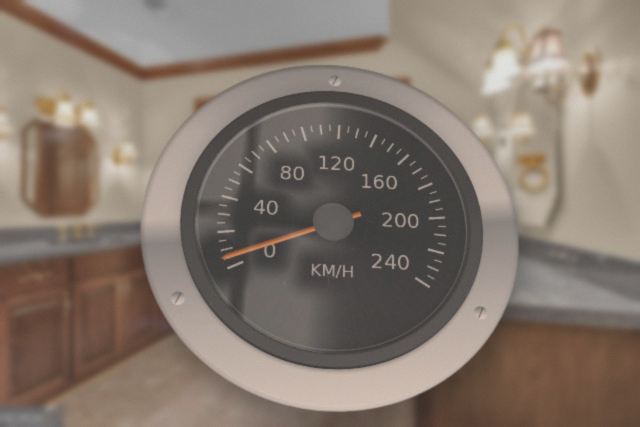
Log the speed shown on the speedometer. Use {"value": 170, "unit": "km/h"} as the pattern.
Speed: {"value": 5, "unit": "km/h"}
